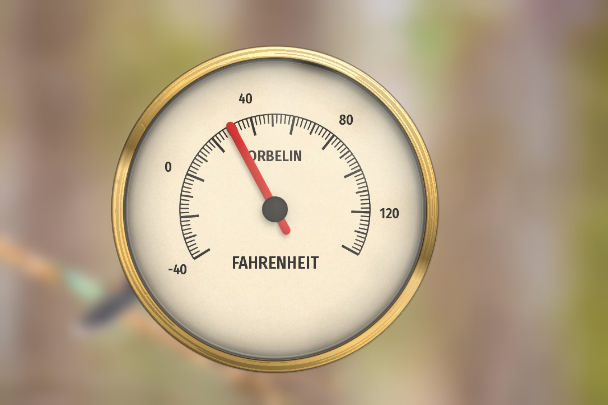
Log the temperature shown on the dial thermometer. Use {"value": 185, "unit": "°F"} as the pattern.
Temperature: {"value": 30, "unit": "°F"}
